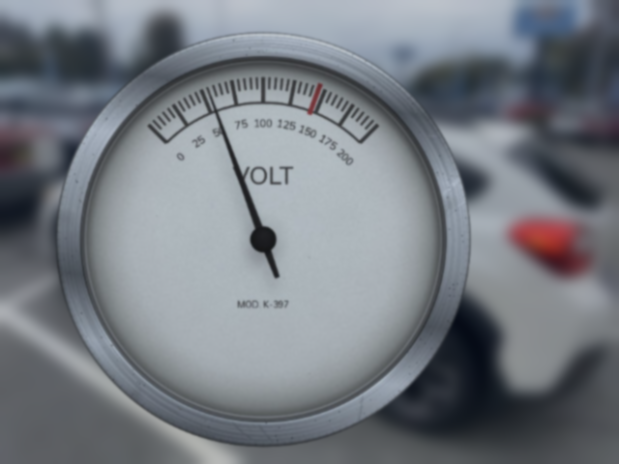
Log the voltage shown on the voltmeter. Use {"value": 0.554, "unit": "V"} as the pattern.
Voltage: {"value": 55, "unit": "V"}
